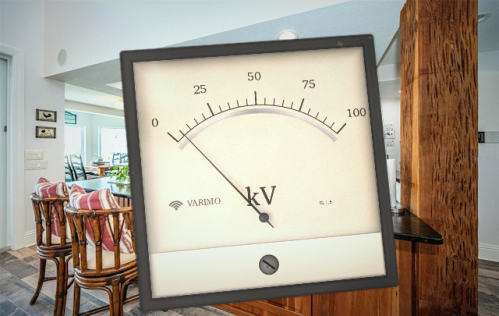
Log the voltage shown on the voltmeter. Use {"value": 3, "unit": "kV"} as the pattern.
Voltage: {"value": 5, "unit": "kV"}
